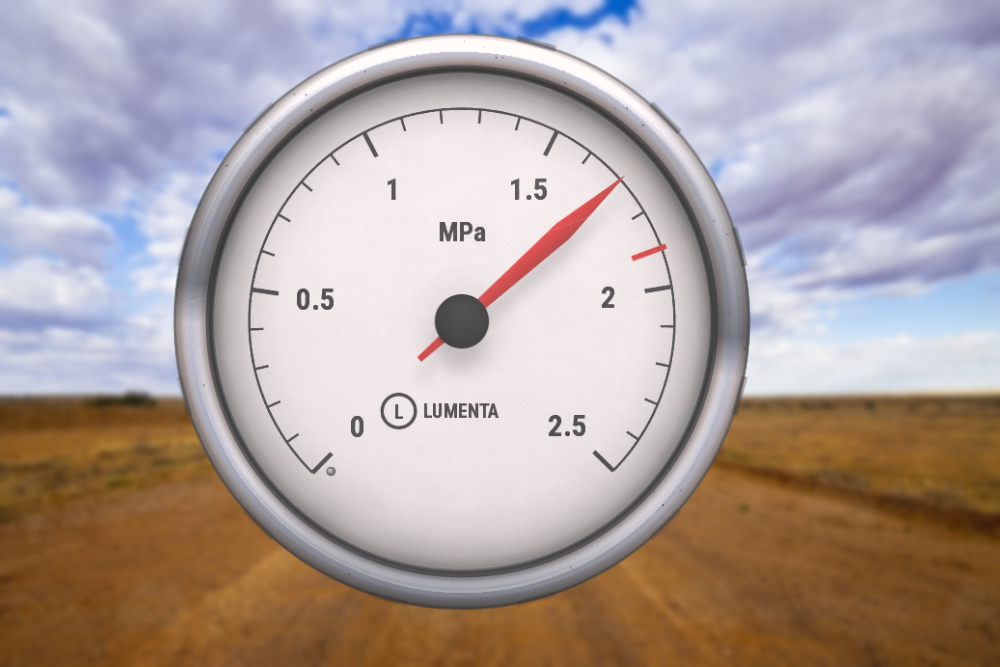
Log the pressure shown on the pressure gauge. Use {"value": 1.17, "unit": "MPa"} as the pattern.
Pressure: {"value": 1.7, "unit": "MPa"}
